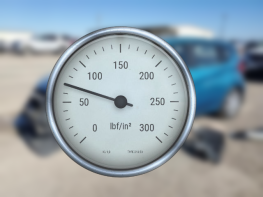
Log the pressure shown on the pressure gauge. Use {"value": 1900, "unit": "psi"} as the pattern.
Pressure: {"value": 70, "unit": "psi"}
